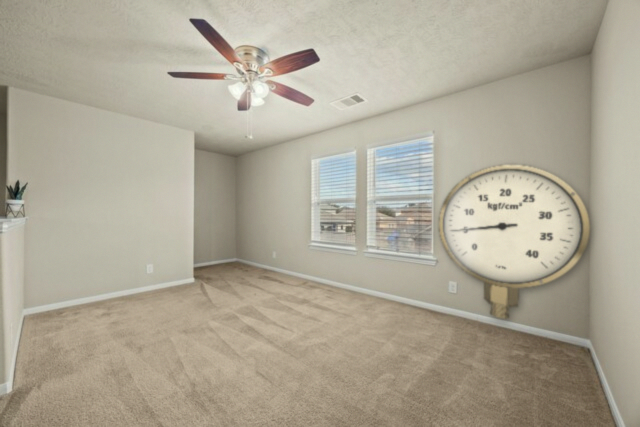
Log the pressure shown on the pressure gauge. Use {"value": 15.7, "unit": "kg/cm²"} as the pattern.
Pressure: {"value": 5, "unit": "kg/cm²"}
